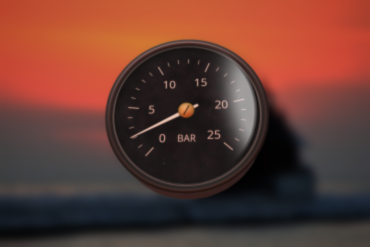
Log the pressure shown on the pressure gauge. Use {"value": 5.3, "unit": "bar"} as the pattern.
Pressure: {"value": 2, "unit": "bar"}
